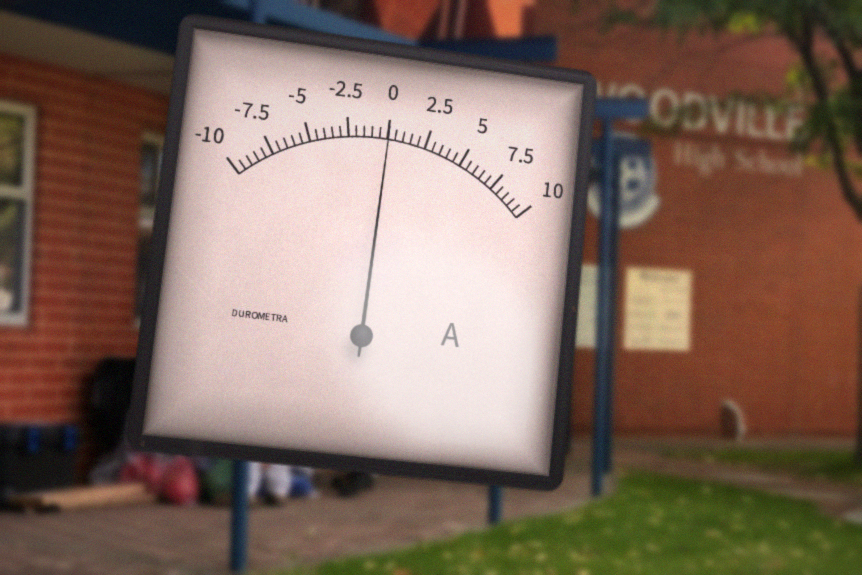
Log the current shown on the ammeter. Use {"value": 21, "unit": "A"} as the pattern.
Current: {"value": 0, "unit": "A"}
